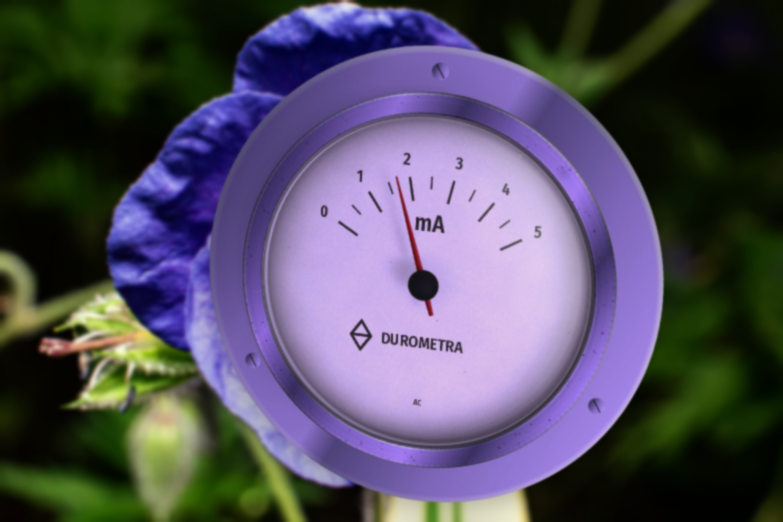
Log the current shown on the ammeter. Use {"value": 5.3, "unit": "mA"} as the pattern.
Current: {"value": 1.75, "unit": "mA"}
